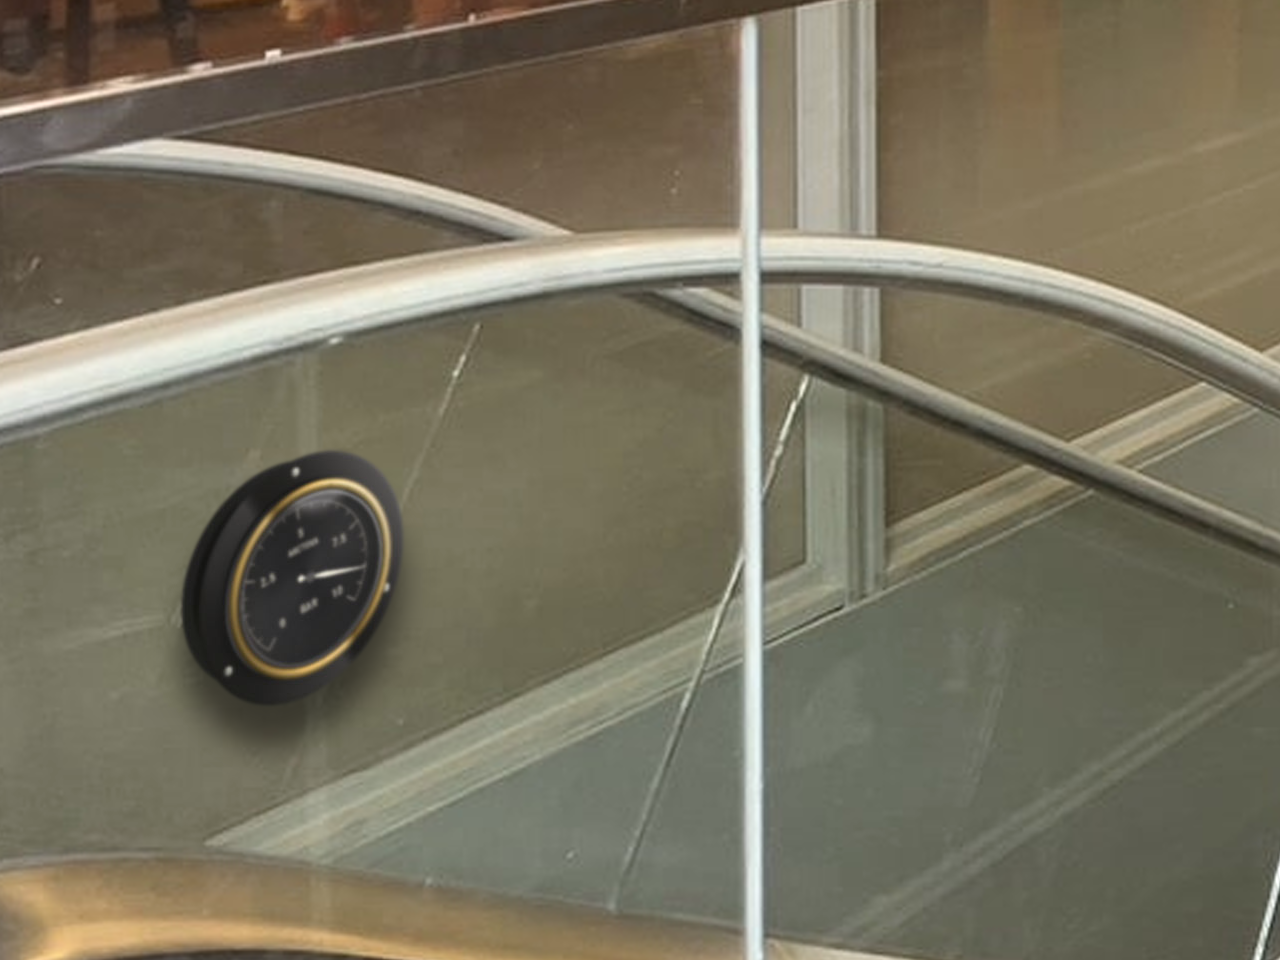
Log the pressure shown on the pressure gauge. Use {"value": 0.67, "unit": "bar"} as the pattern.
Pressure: {"value": 9, "unit": "bar"}
